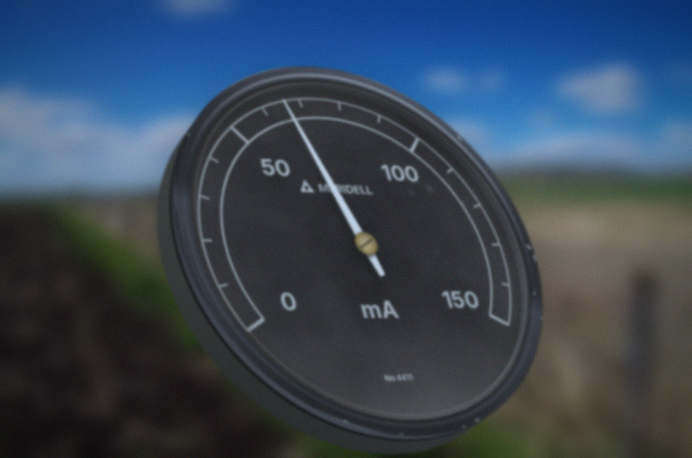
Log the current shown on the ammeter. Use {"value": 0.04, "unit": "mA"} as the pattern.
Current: {"value": 65, "unit": "mA"}
